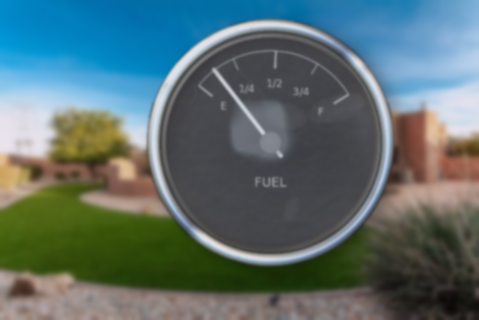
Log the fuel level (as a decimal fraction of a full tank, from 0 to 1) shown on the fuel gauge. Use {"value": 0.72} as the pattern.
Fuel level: {"value": 0.125}
